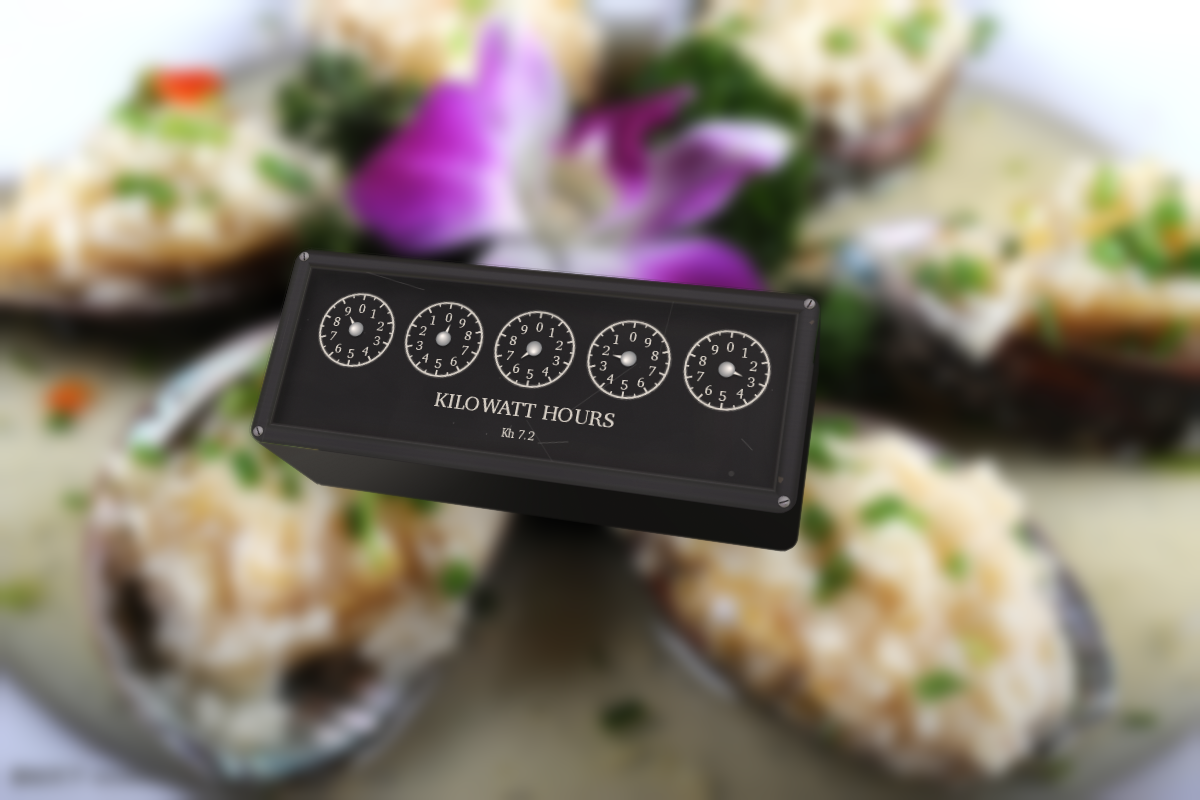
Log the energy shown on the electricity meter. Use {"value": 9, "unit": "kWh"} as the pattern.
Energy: {"value": 89623, "unit": "kWh"}
